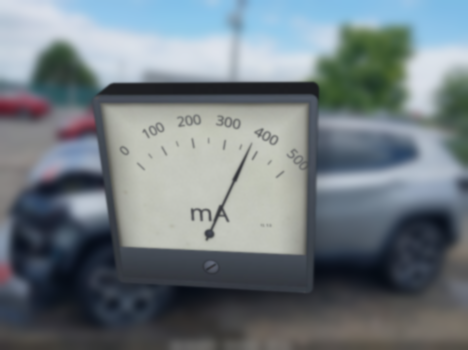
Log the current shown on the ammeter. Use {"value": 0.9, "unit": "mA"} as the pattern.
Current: {"value": 375, "unit": "mA"}
